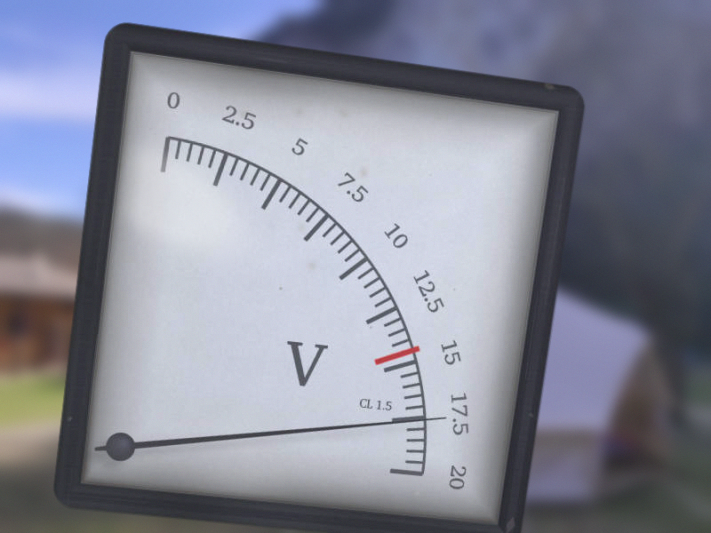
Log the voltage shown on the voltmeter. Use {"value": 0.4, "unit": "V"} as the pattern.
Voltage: {"value": 17.5, "unit": "V"}
